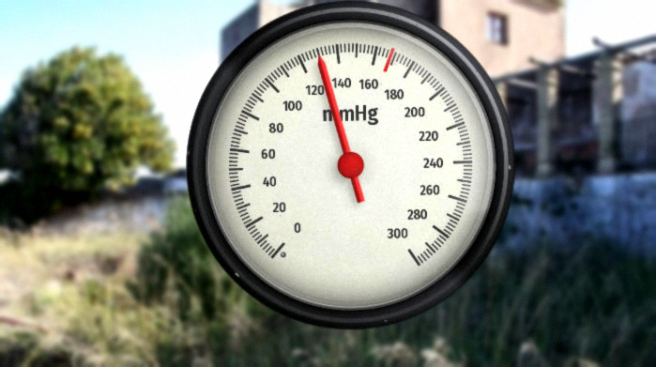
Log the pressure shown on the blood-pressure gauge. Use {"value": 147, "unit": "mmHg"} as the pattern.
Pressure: {"value": 130, "unit": "mmHg"}
